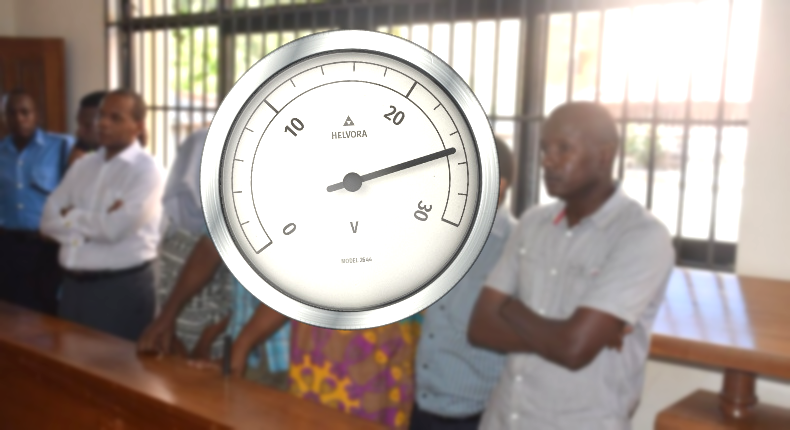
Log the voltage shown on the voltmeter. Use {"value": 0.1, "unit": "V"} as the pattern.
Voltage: {"value": 25, "unit": "V"}
